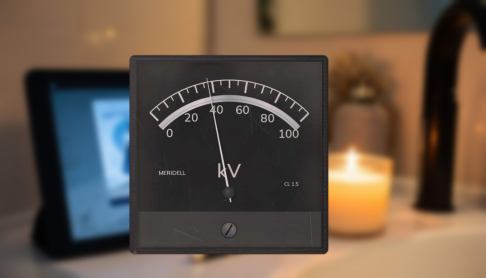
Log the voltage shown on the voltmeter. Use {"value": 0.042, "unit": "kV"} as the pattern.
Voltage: {"value": 37.5, "unit": "kV"}
